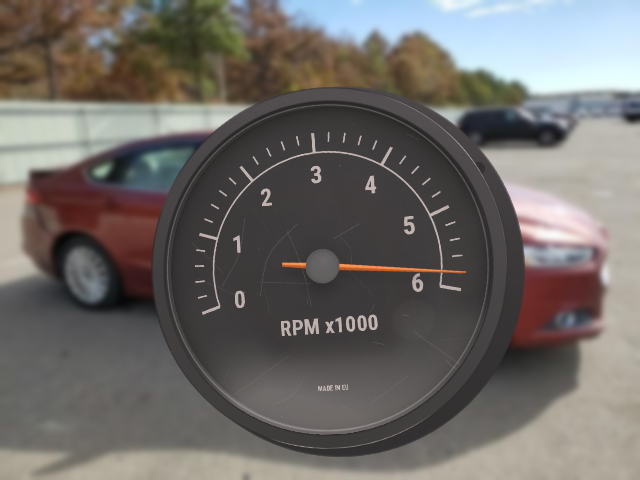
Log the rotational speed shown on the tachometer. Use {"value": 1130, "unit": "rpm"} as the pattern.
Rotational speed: {"value": 5800, "unit": "rpm"}
